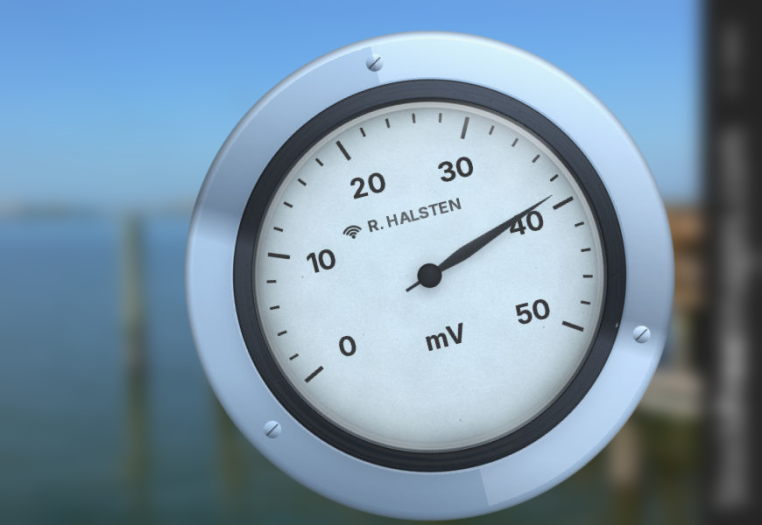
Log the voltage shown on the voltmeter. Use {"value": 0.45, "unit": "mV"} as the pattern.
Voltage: {"value": 39, "unit": "mV"}
